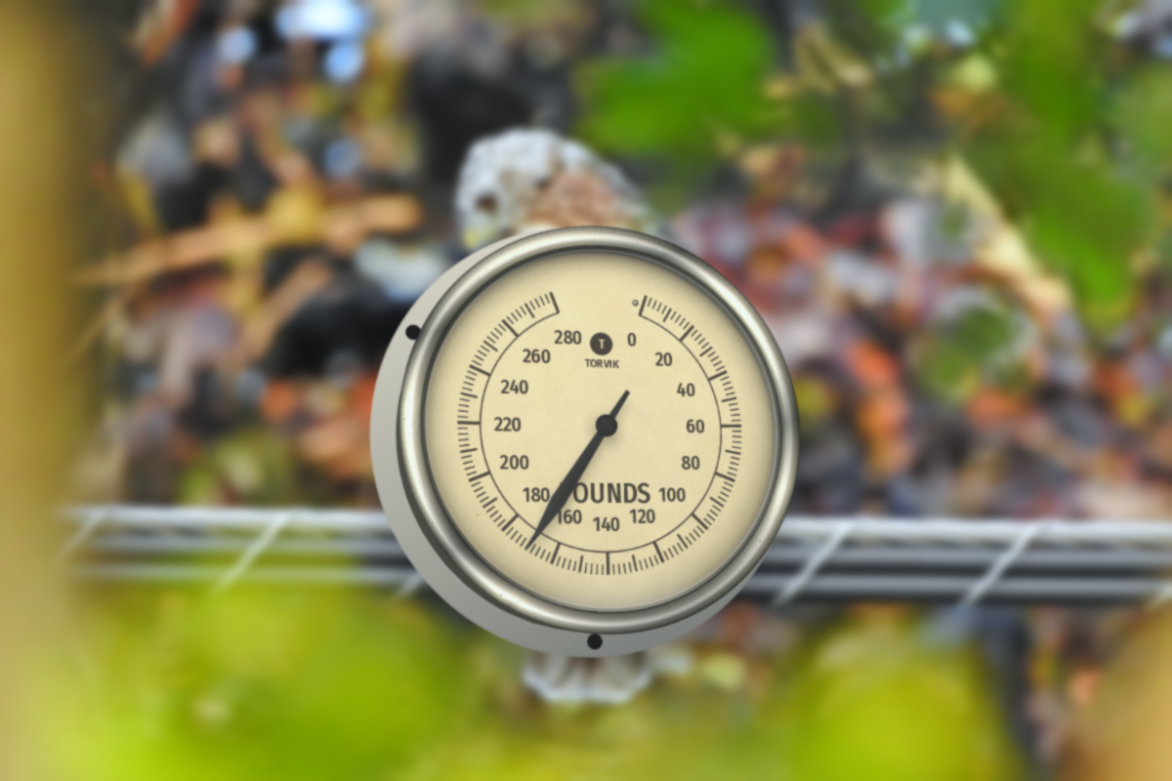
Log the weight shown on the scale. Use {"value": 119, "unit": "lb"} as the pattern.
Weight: {"value": 170, "unit": "lb"}
